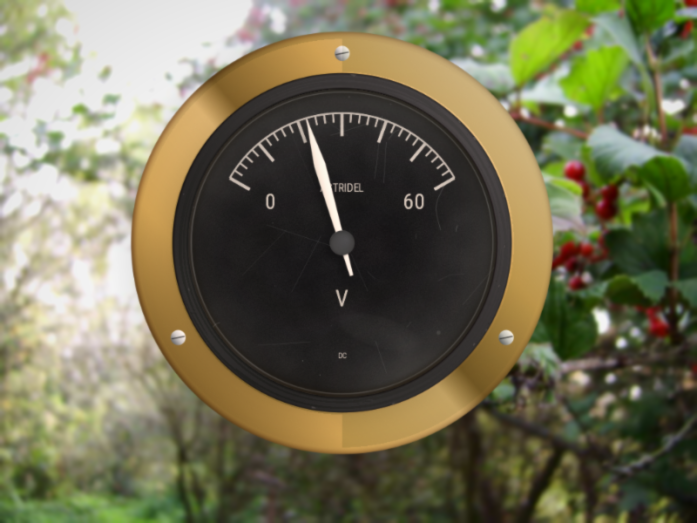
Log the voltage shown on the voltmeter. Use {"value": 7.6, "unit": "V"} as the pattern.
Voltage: {"value": 22, "unit": "V"}
